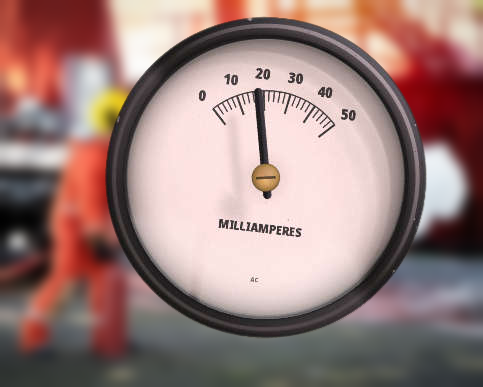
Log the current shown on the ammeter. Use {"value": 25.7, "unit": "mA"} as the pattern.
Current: {"value": 18, "unit": "mA"}
